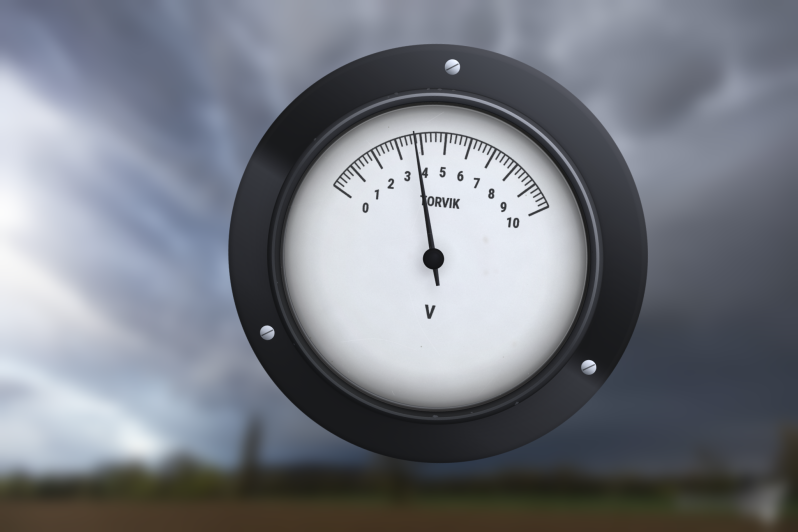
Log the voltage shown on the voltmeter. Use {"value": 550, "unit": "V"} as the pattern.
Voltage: {"value": 3.8, "unit": "V"}
